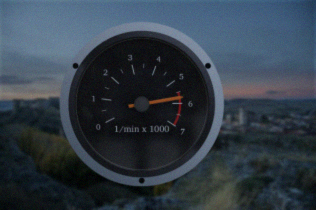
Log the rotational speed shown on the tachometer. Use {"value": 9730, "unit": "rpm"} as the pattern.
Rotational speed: {"value": 5750, "unit": "rpm"}
